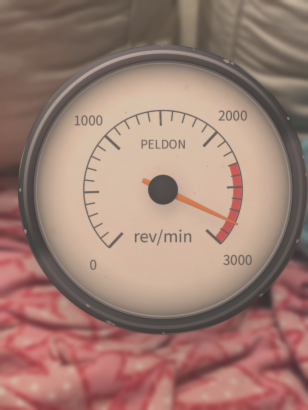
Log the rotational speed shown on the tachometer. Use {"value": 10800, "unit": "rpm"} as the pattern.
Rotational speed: {"value": 2800, "unit": "rpm"}
